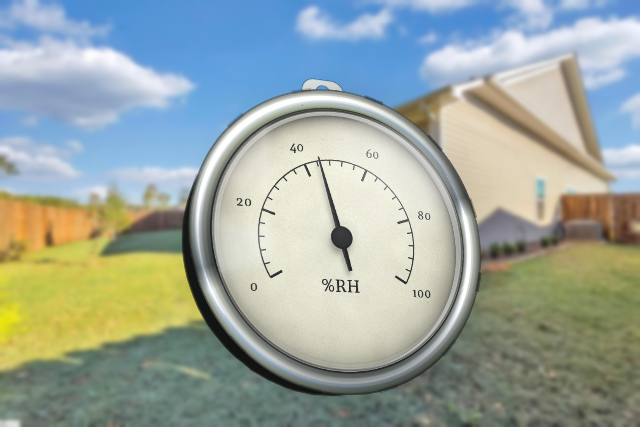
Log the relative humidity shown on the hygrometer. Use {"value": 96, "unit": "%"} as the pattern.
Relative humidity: {"value": 44, "unit": "%"}
